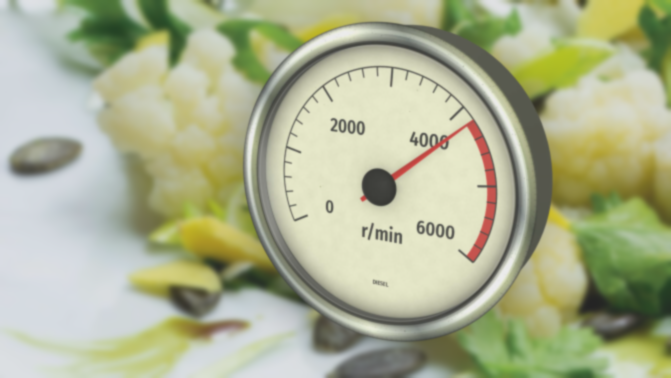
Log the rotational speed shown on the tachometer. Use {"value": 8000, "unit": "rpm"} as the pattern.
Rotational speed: {"value": 4200, "unit": "rpm"}
